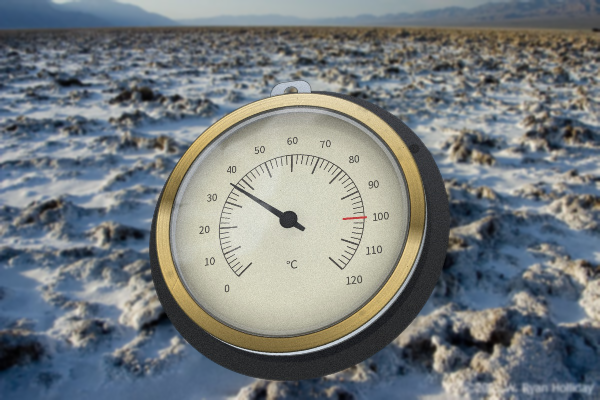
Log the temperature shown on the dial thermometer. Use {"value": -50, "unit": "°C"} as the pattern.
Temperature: {"value": 36, "unit": "°C"}
